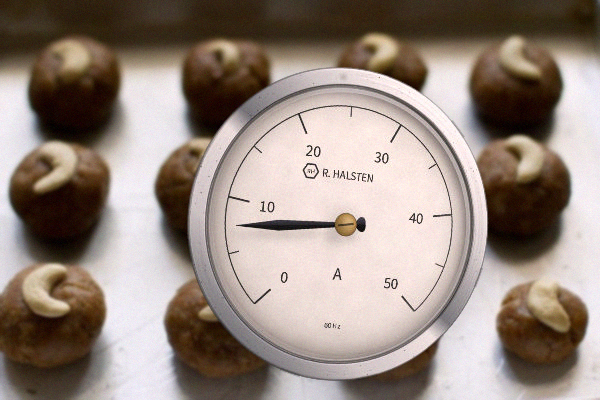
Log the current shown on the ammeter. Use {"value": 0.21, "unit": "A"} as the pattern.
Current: {"value": 7.5, "unit": "A"}
